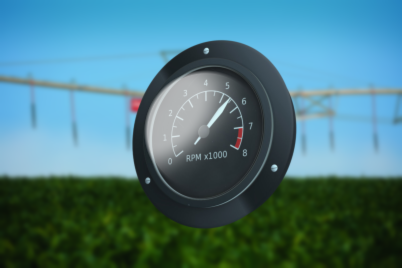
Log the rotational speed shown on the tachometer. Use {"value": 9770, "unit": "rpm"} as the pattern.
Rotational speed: {"value": 5500, "unit": "rpm"}
